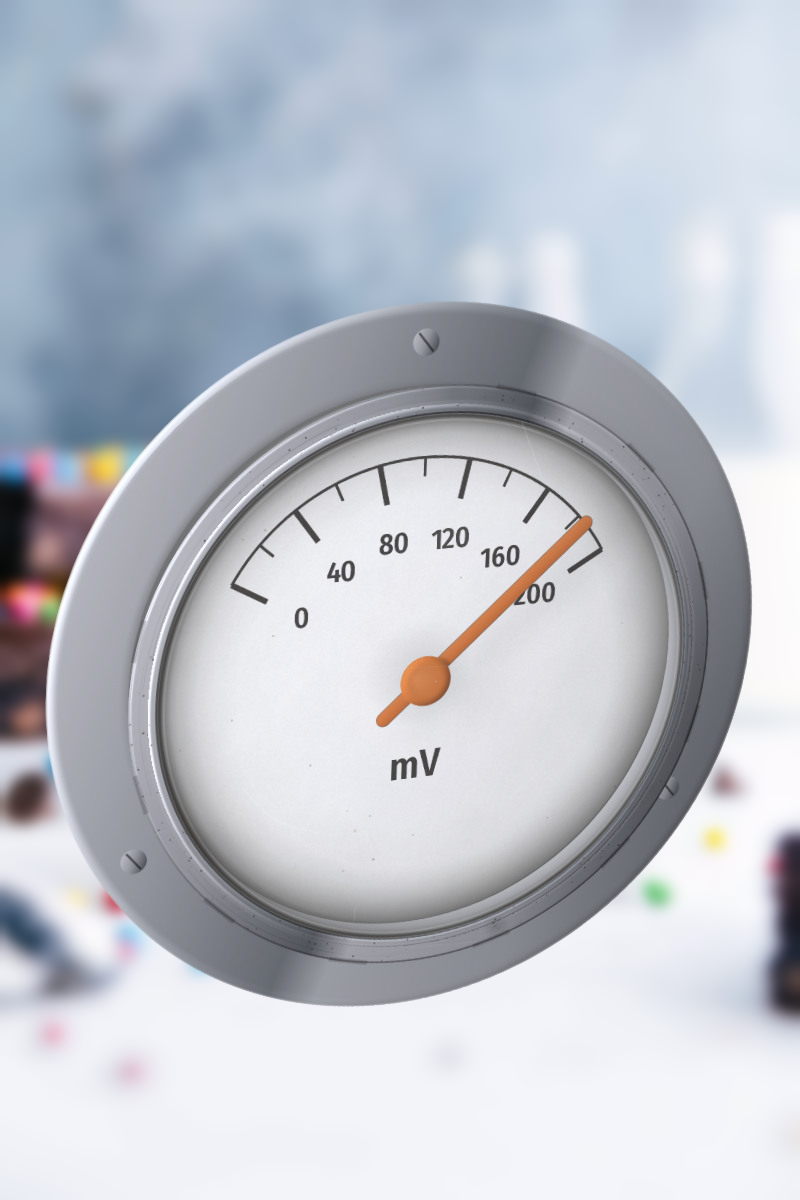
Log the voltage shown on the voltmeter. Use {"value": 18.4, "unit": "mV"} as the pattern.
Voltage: {"value": 180, "unit": "mV"}
